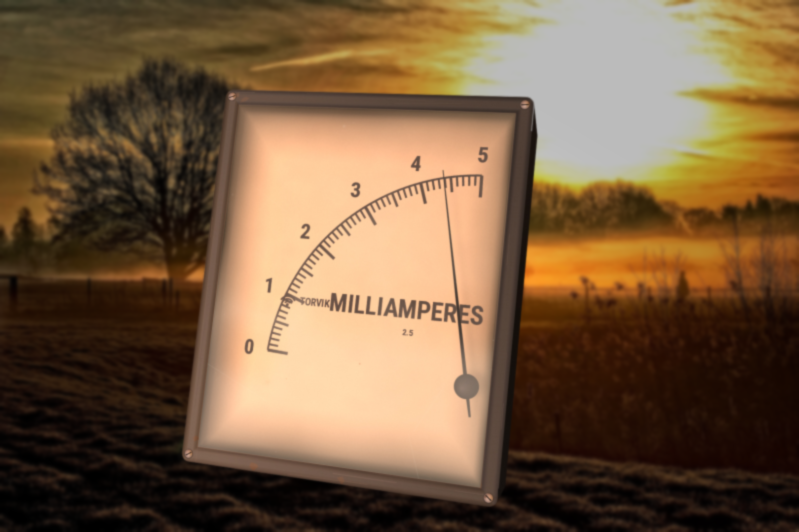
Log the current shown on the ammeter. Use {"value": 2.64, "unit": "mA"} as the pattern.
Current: {"value": 4.4, "unit": "mA"}
